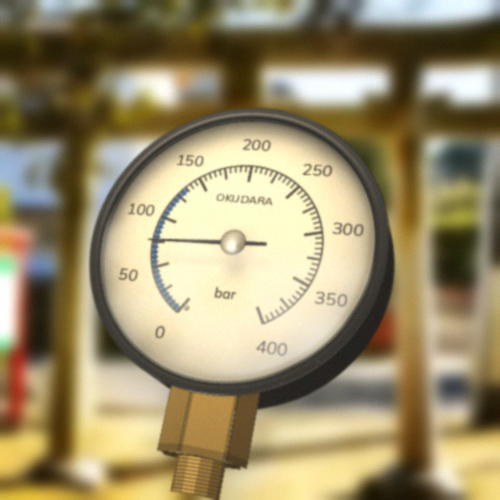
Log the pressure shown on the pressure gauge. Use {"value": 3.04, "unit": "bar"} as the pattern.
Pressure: {"value": 75, "unit": "bar"}
